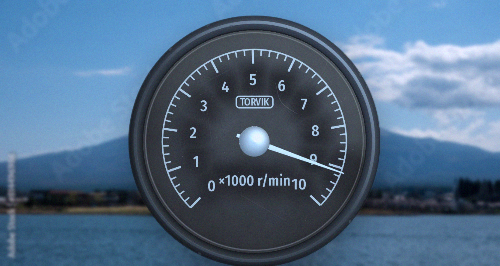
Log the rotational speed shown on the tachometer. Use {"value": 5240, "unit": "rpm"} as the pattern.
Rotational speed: {"value": 9100, "unit": "rpm"}
